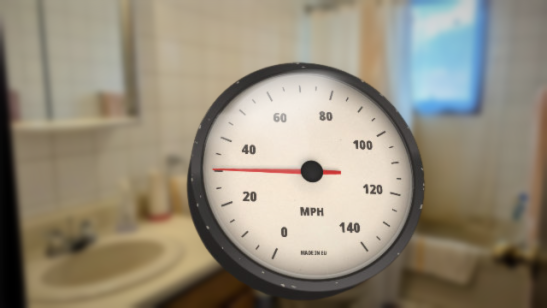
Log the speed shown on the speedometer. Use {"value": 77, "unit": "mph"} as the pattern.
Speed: {"value": 30, "unit": "mph"}
